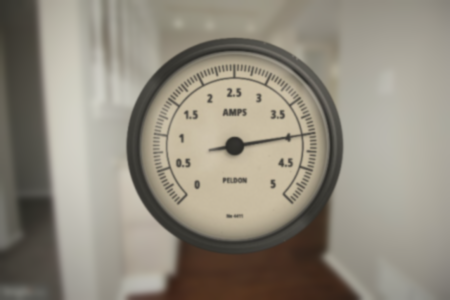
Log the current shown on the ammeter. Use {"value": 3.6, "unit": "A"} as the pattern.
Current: {"value": 4, "unit": "A"}
